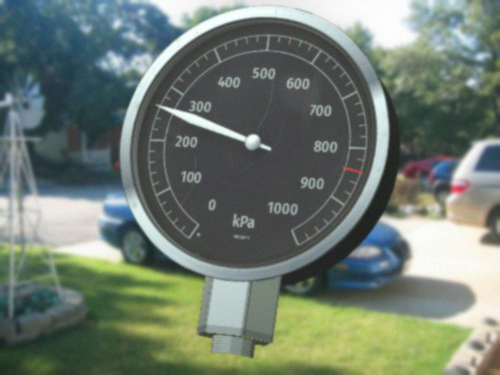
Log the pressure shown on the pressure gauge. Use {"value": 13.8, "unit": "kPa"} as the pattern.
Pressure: {"value": 260, "unit": "kPa"}
